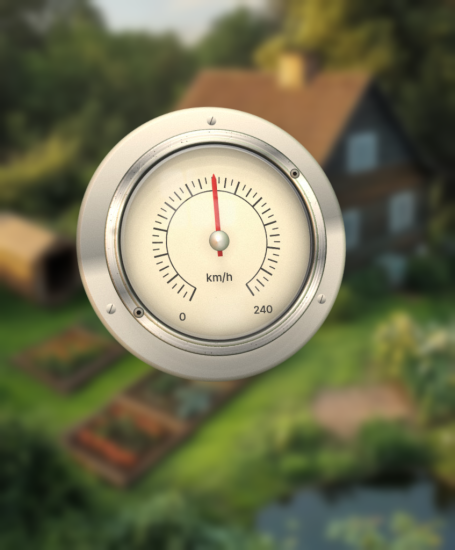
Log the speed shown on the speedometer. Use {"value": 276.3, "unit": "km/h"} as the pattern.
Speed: {"value": 120, "unit": "km/h"}
